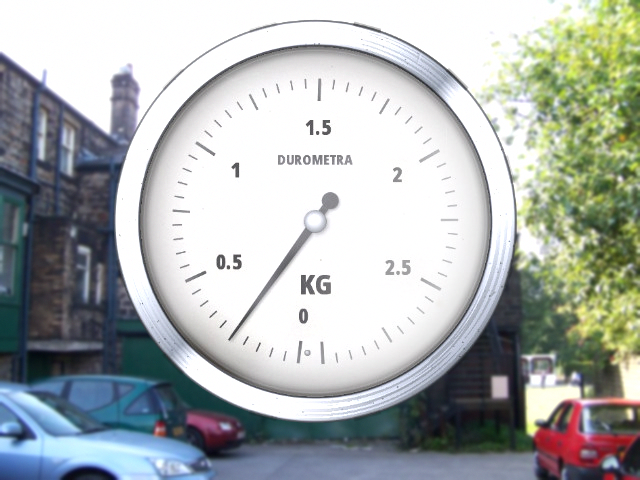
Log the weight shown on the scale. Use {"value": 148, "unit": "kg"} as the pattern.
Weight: {"value": 0.25, "unit": "kg"}
